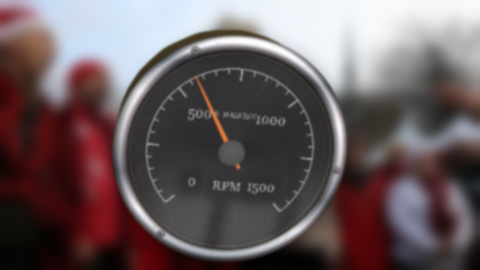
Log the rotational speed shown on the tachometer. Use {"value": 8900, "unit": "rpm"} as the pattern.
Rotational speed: {"value": 575, "unit": "rpm"}
